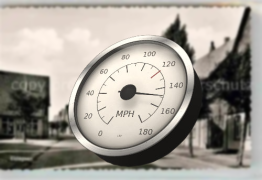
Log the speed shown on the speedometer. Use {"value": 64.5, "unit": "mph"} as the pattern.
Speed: {"value": 150, "unit": "mph"}
